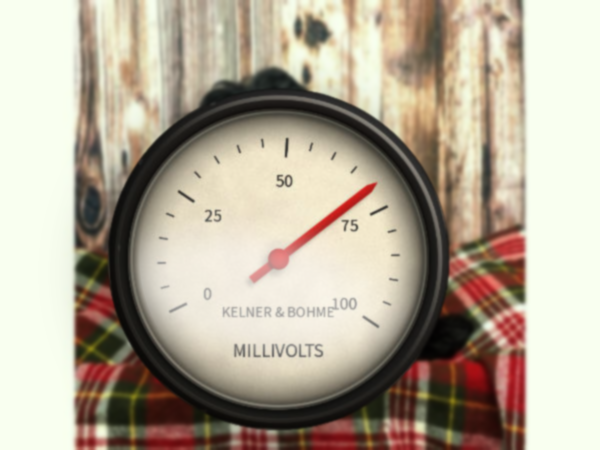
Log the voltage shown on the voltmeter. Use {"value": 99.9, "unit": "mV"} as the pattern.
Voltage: {"value": 70, "unit": "mV"}
